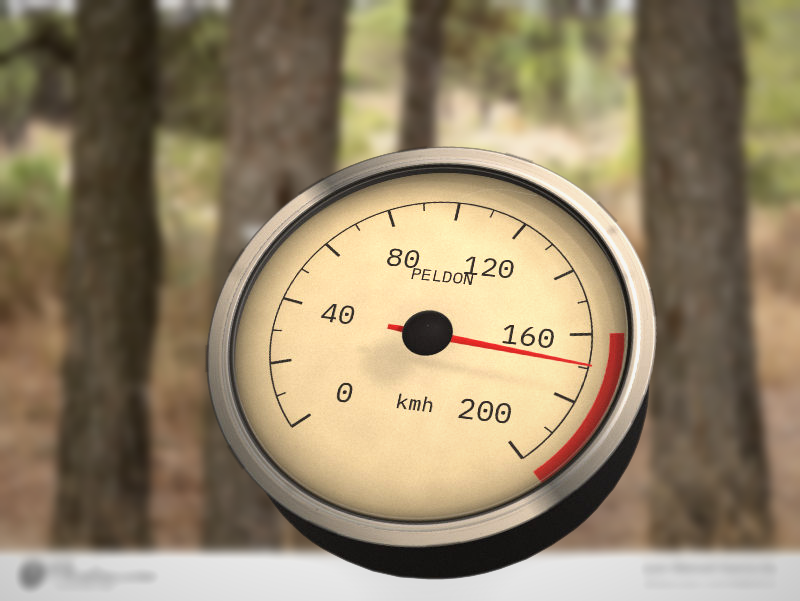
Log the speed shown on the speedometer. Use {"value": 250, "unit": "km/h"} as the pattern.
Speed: {"value": 170, "unit": "km/h"}
